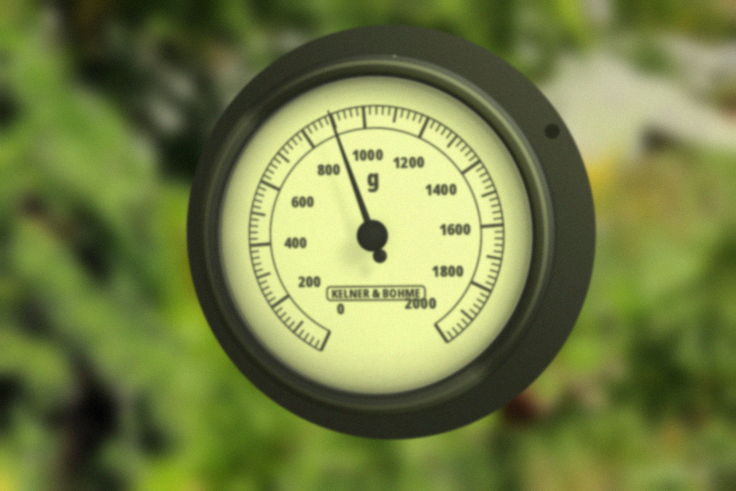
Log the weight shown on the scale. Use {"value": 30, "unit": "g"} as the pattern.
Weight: {"value": 900, "unit": "g"}
